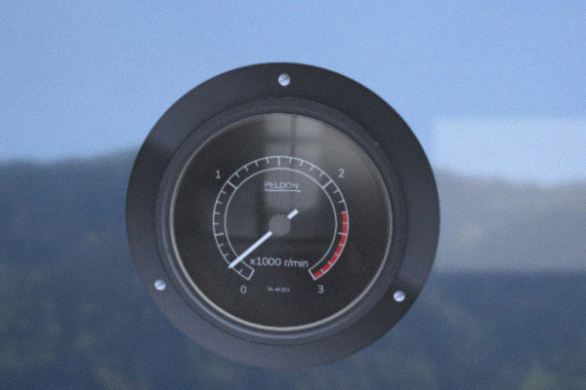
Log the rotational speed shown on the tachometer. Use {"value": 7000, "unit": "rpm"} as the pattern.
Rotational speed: {"value": 200, "unit": "rpm"}
